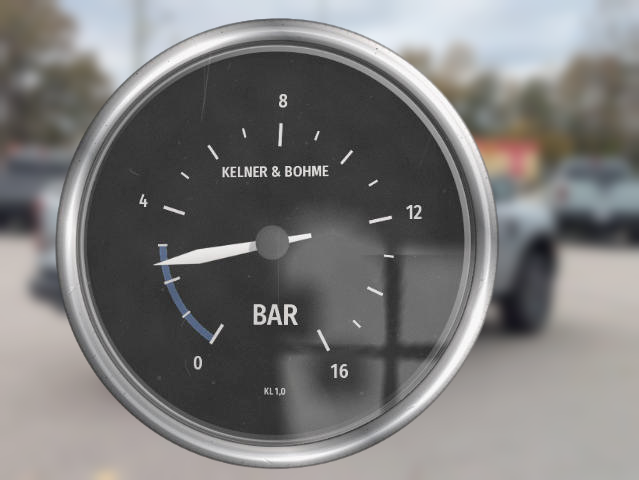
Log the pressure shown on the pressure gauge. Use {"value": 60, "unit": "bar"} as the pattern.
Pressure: {"value": 2.5, "unit": "bar"}
